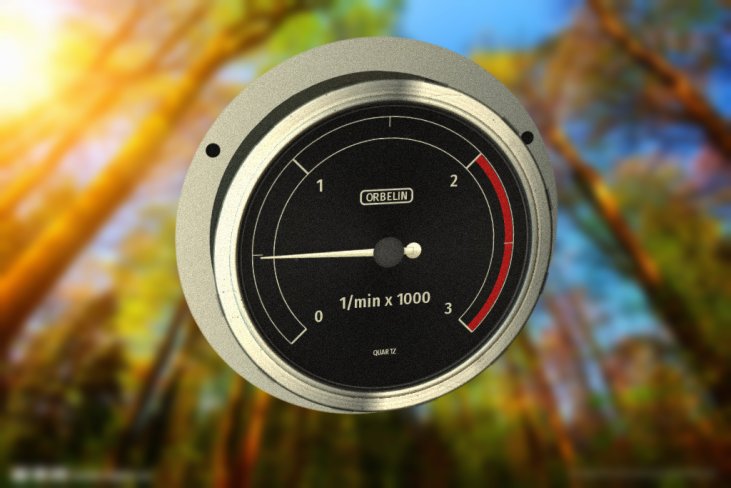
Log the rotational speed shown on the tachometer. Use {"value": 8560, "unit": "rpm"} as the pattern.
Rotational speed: {"value": 500, "unit": "rpm"}
